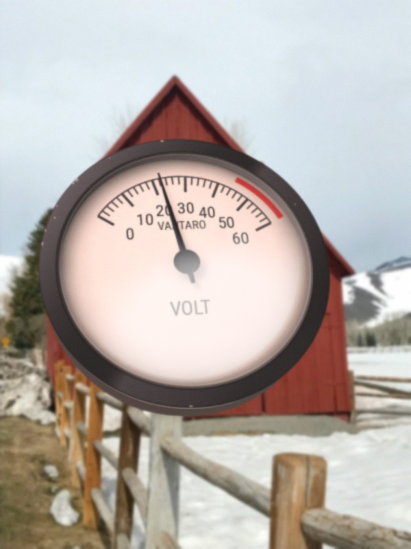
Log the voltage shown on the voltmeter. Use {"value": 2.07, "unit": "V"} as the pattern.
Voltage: {"value": 22, "unit": "V"}
